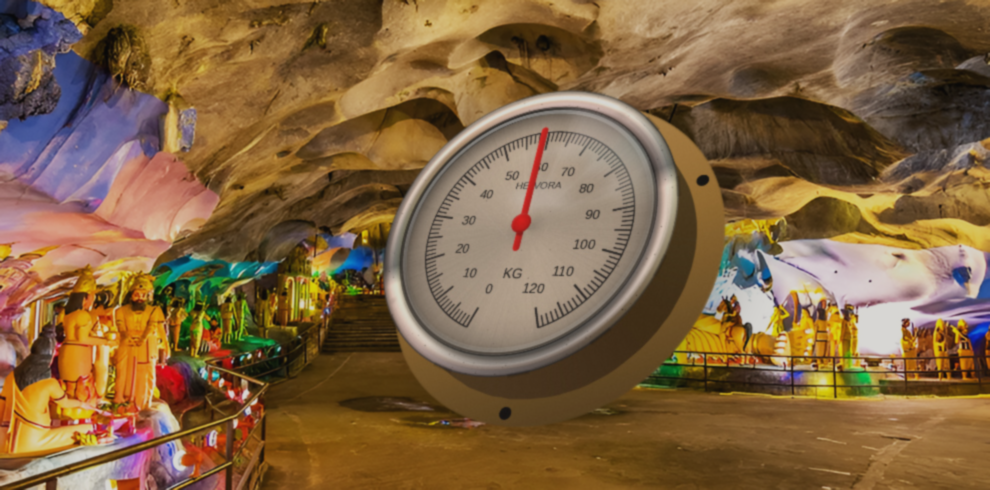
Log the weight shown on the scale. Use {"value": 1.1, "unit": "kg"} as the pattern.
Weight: {"value": 60, "unit": "kg"}
